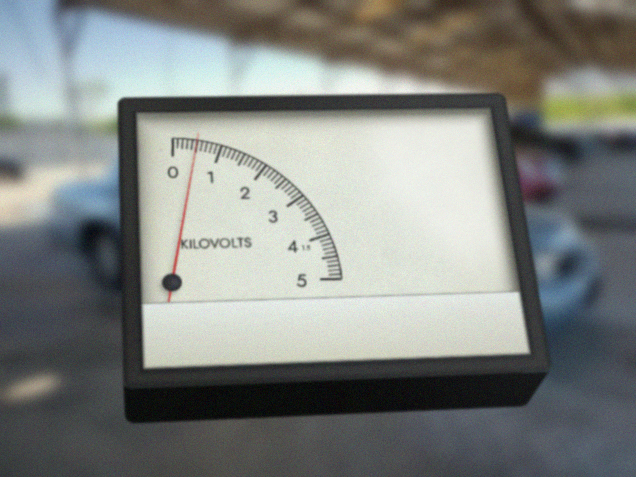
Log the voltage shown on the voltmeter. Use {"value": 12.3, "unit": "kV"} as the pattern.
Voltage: {"value": 0.5, "unit": "kV"}
